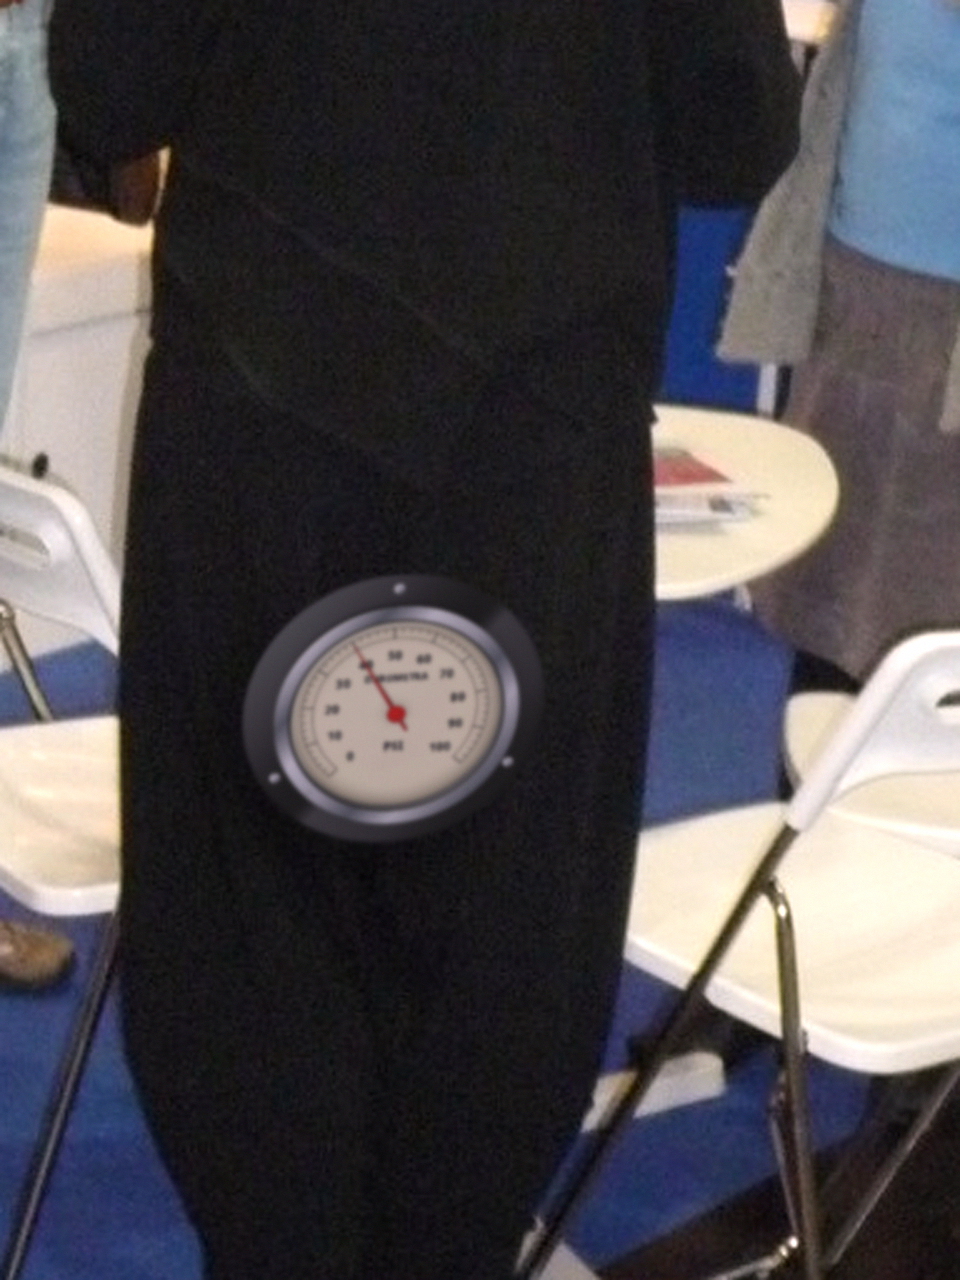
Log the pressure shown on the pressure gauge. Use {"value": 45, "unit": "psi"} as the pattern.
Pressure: {"value": 40, "unit": "psi"}
